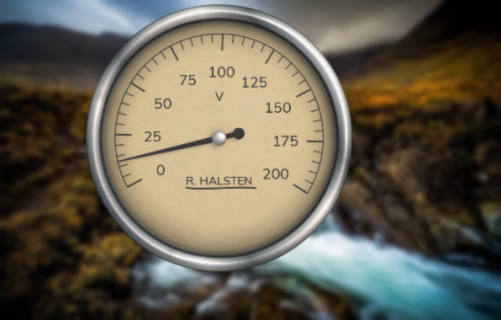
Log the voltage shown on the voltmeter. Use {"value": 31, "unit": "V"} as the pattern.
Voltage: {"value": 12.5, "unit": "V"}
